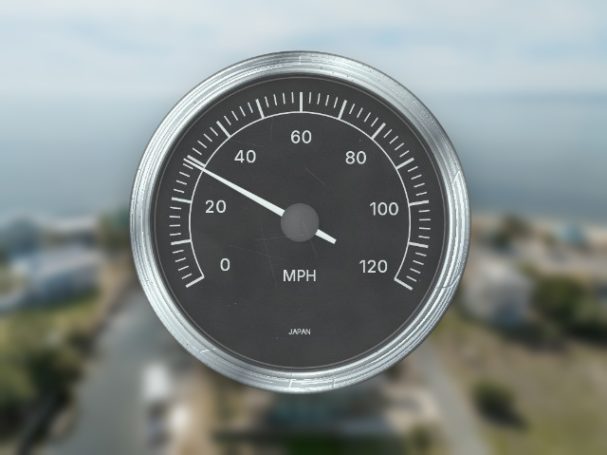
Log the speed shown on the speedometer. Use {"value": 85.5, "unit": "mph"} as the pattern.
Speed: {"value": 29, "unit": "mph"}
